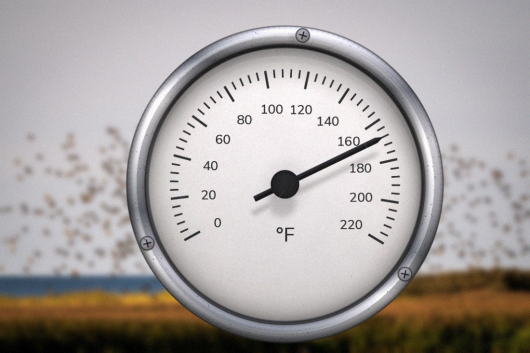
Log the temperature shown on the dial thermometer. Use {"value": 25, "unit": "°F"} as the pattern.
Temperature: {"value": 168, "unit": "°F"}
